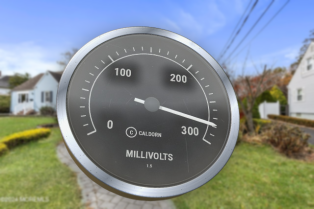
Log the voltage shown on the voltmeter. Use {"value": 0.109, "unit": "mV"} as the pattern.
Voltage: {"value": 280, "unit": "mV"}
